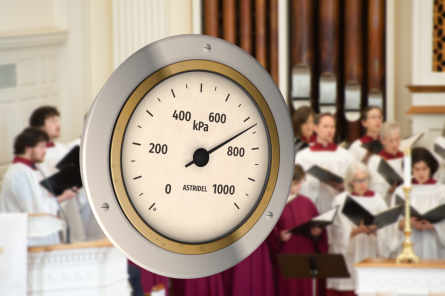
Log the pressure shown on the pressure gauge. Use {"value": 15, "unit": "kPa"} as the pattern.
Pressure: {"value": 725, "unit": "kPa"}
